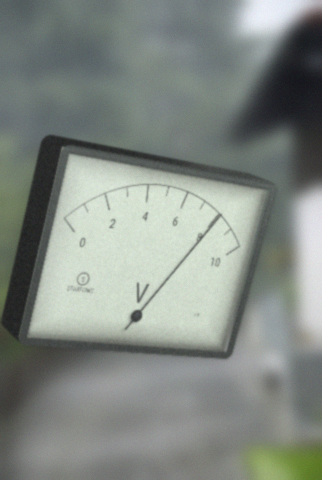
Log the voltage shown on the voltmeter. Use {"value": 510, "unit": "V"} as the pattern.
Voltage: {"value": 8, "unit": "V"}
